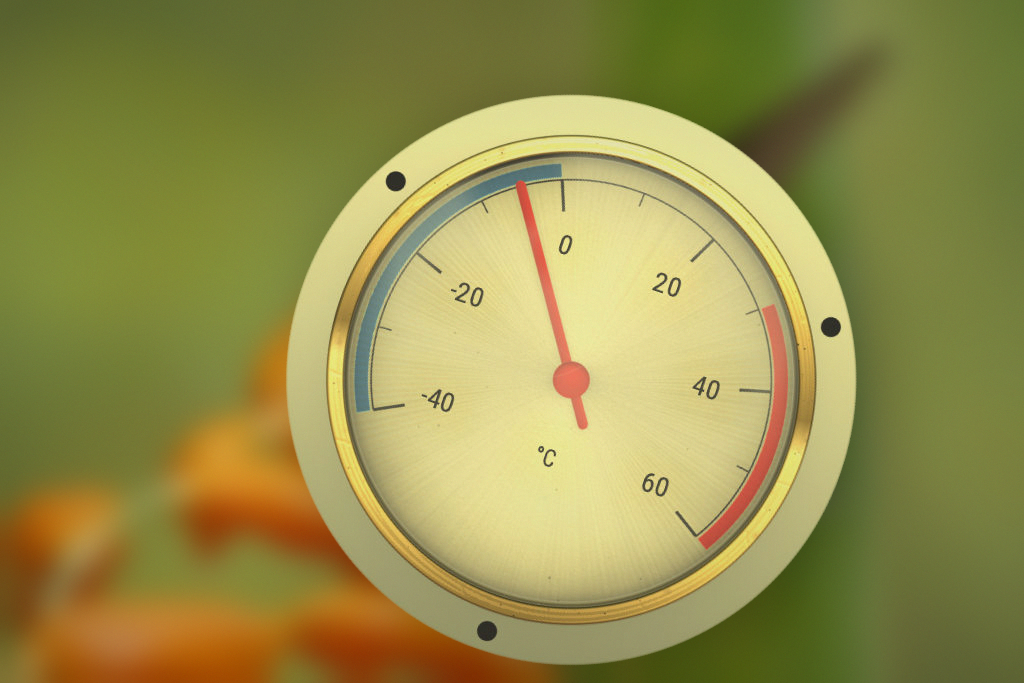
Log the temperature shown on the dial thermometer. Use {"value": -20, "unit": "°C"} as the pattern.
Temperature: {"value": -5, "unit": "°C"}
